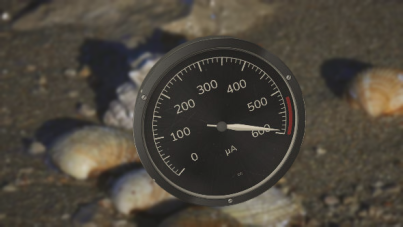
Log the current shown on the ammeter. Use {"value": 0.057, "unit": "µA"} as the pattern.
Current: {"value": 590, "unit": "µA"}
